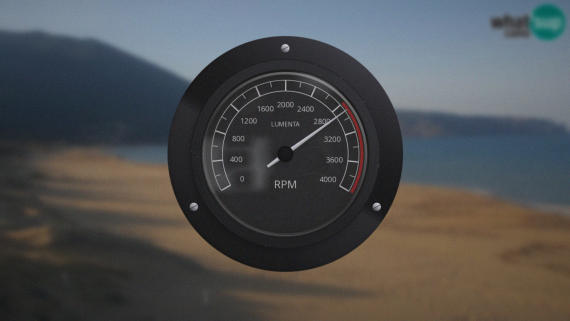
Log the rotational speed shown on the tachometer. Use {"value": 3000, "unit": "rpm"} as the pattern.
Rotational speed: {"value": 2900, "unit": "rpm"}
